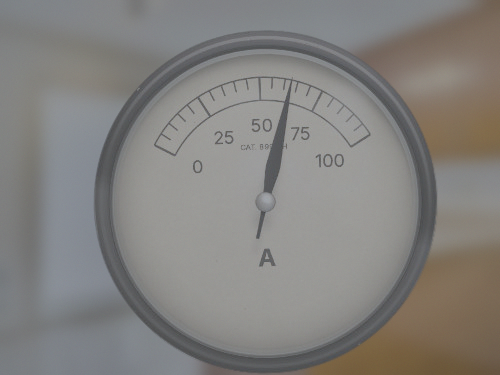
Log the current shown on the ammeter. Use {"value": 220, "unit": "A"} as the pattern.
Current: {"value": 62.5, "unit": "A"}
